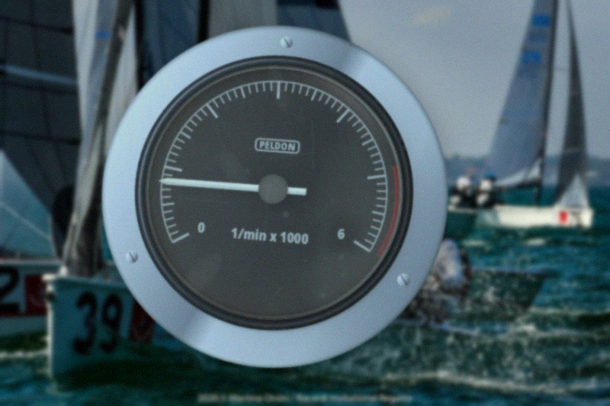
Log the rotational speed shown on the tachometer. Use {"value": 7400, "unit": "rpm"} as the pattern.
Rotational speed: {"value": 800, "unit": "rpm"}
